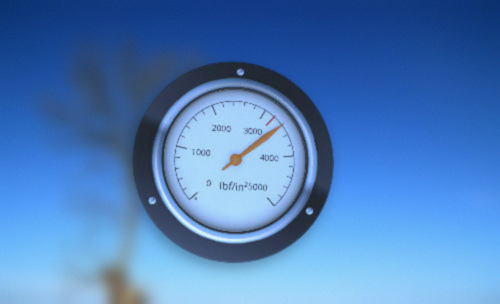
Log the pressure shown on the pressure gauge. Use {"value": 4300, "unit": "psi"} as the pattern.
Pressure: {"value": 3400, "unit": "psi"}
